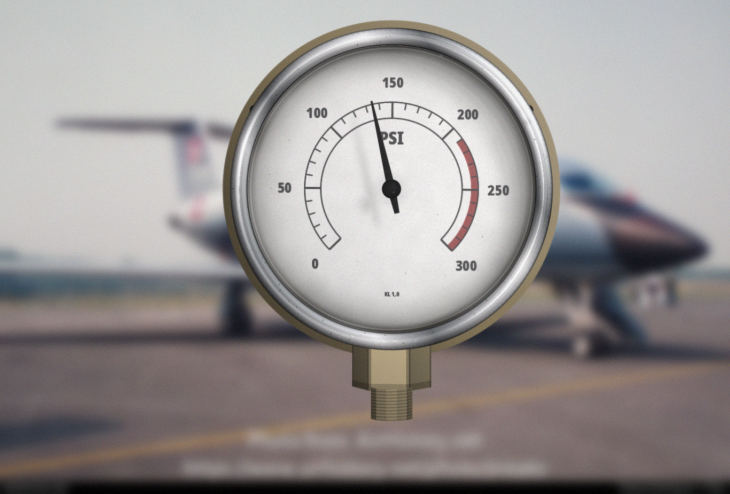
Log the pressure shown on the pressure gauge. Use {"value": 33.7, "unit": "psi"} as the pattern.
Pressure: {"value": 135, "unit": "psi"}
